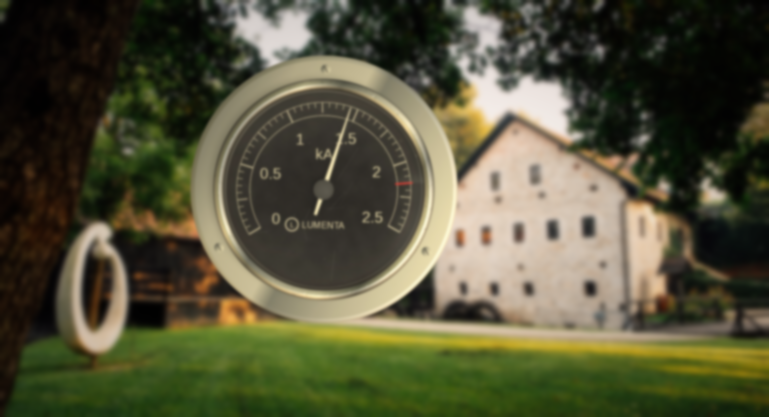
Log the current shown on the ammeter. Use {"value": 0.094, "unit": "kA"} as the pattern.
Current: {"value": 1.45, "unit": "kA"}
